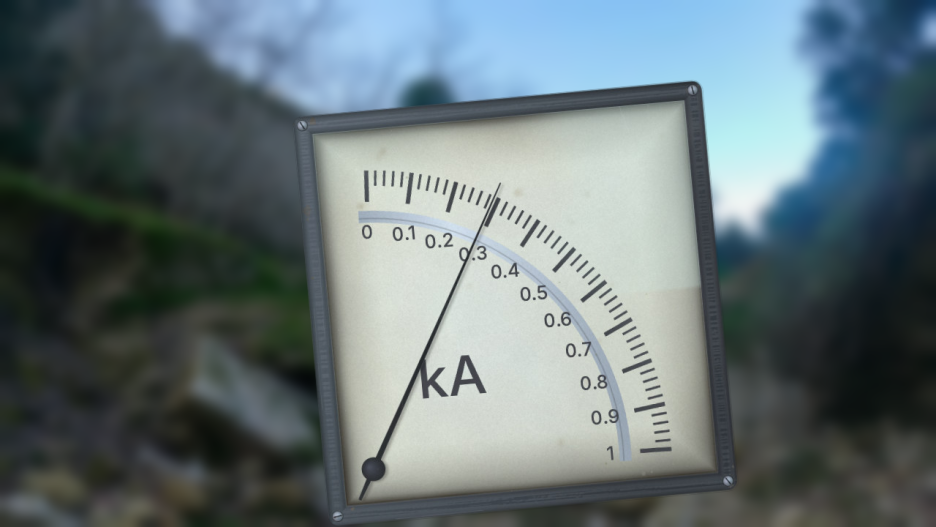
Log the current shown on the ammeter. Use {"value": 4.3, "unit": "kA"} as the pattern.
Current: {"value": 0.29, "unit": "kA"}
